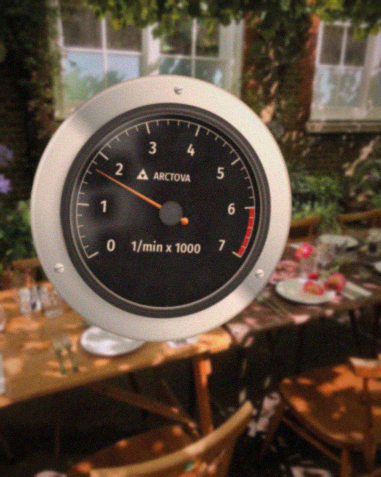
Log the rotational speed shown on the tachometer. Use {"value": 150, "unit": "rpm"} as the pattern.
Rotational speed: {"value": 1700, "unit": "rpm"}
